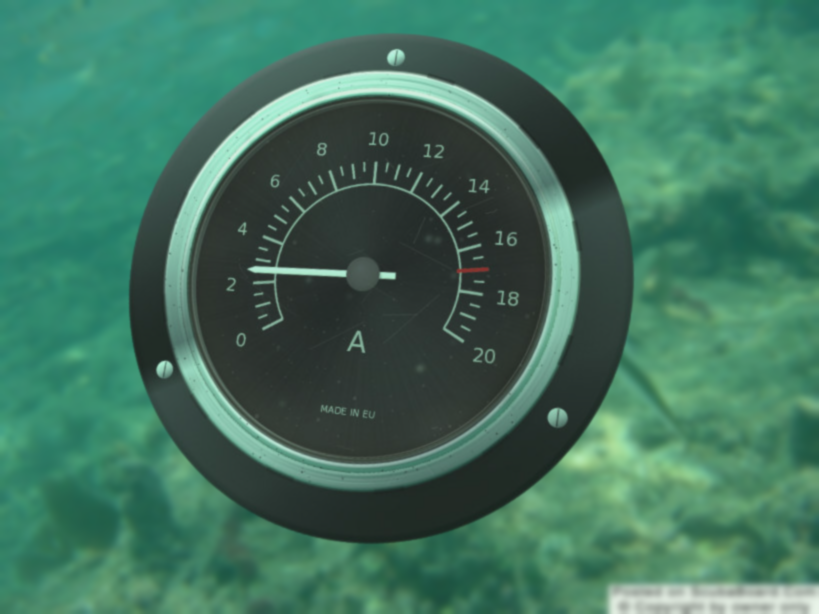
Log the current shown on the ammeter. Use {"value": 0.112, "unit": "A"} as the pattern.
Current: {"value": 2.5, "unit": "A"}
